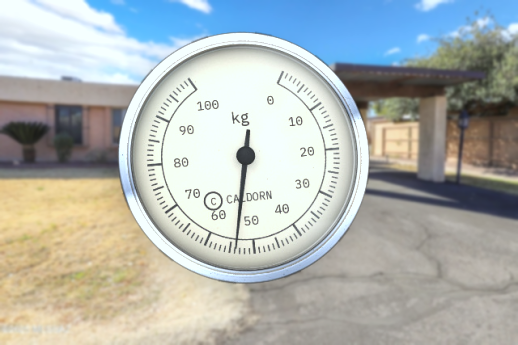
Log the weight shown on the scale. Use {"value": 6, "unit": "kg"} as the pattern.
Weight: {"value": 54, "unit": "kg"}
